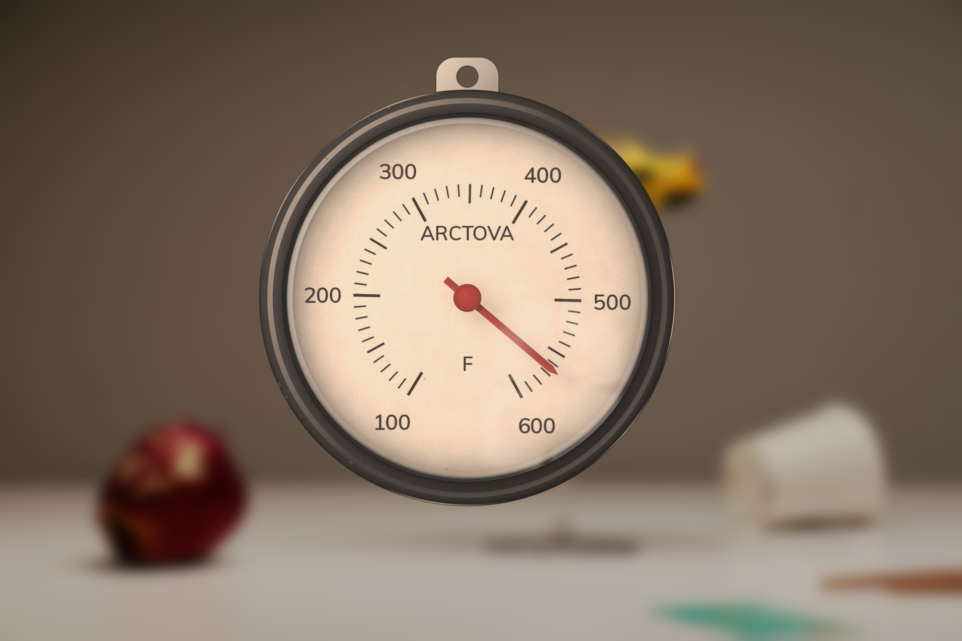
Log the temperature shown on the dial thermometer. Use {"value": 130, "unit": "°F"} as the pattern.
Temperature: {"value": 565, "unit": "°F"}
